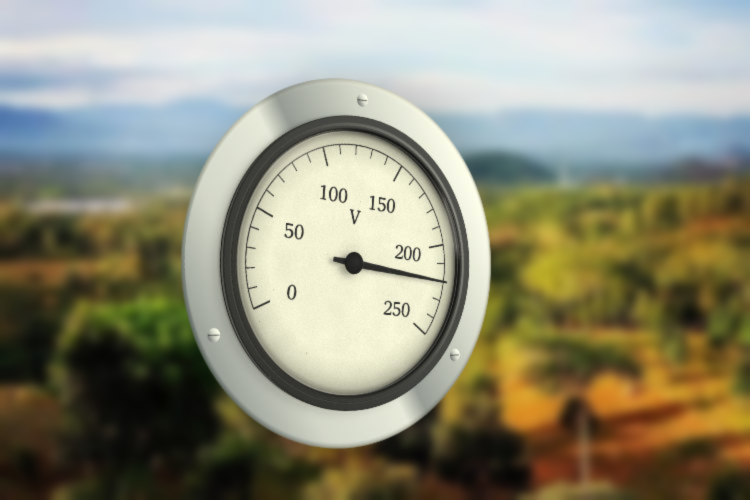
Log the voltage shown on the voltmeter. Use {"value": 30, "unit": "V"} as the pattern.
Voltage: {"value": 220, "unit": "V"}
